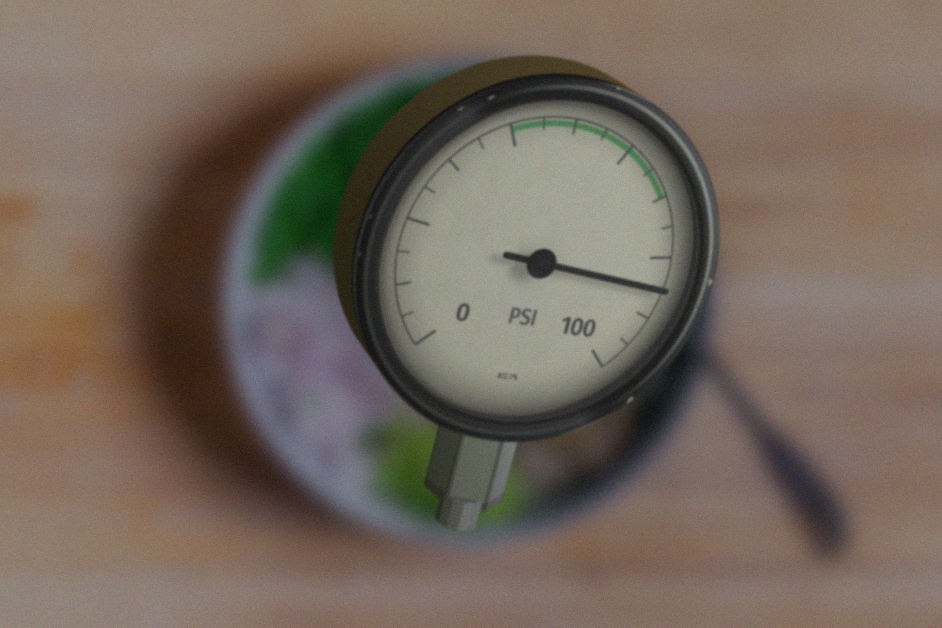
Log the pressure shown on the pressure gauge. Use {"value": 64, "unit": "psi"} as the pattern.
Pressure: {"value": 85, "unit": "psi"}
